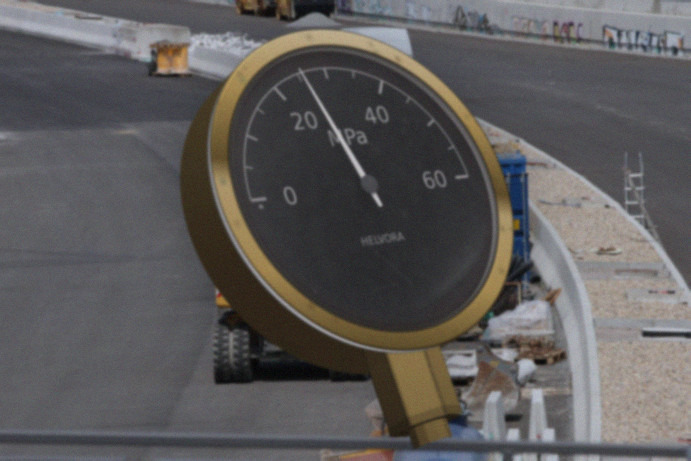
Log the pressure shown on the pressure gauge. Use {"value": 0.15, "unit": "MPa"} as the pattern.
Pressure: {"value": 25, "unit": "MPa"}
